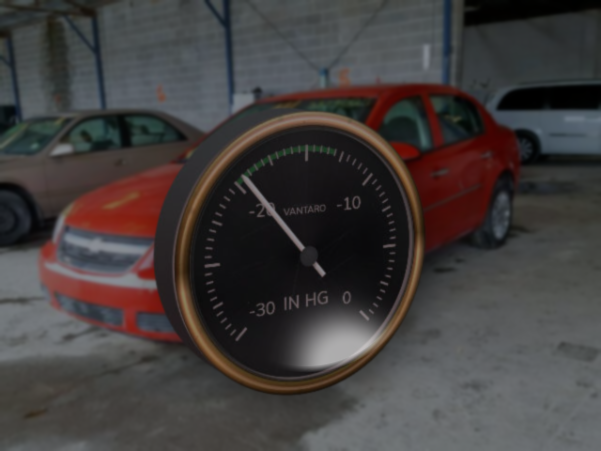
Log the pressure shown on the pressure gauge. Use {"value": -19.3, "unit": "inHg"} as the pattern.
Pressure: {"value": -19.5, "unit": "inHg"}
